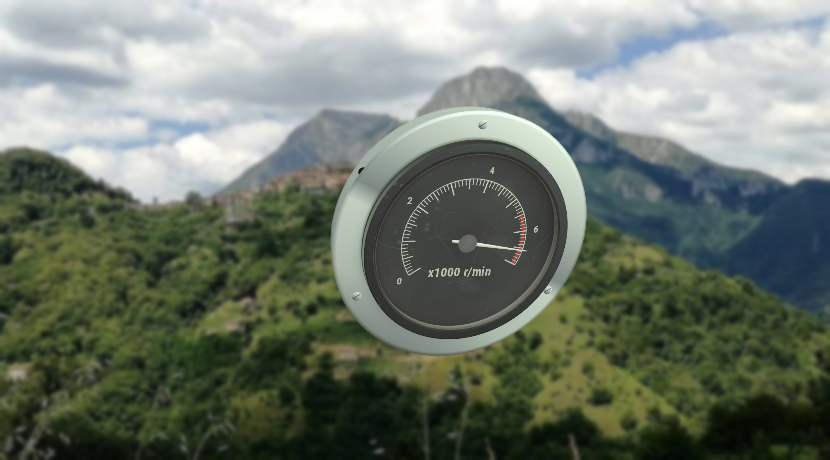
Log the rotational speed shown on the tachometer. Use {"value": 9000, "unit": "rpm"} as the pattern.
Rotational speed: {"value": 6500, "unit": "rpm"}
